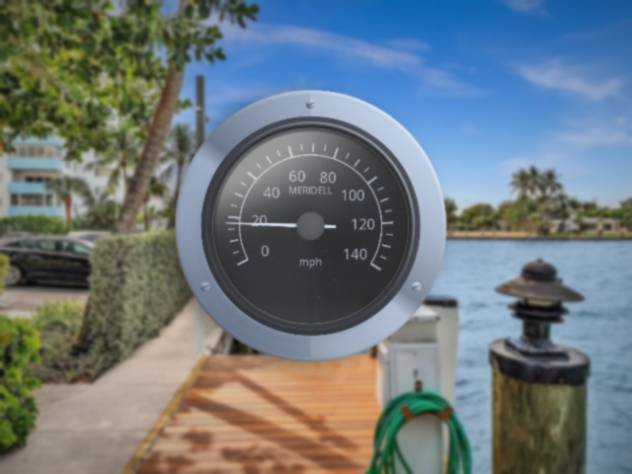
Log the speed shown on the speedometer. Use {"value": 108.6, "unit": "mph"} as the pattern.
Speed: {"value": 17.5, "unit": "mph"}
